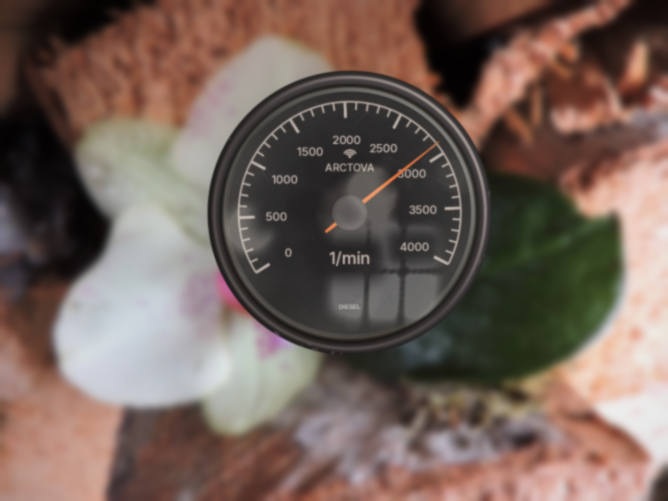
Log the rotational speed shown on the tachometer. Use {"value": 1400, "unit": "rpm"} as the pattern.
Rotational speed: {"value": 2900, "unit": "rpm"}
